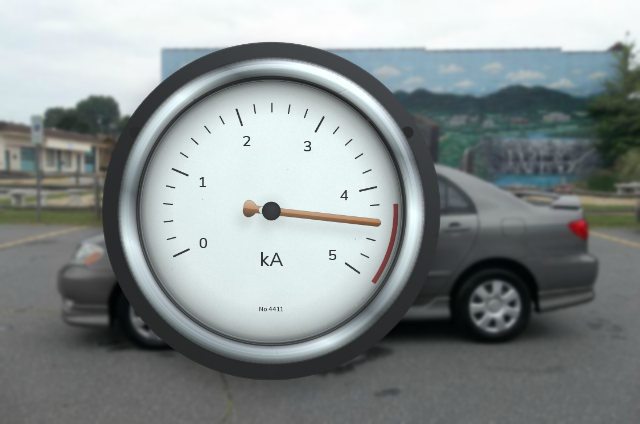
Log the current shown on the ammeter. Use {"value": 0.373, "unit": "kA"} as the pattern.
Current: {"value": 4.4, "unit": "kA"}
